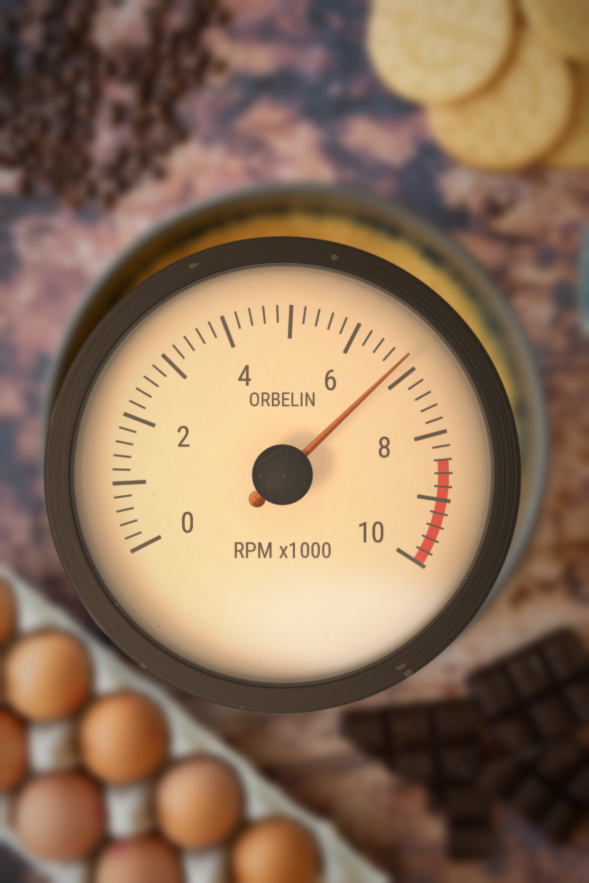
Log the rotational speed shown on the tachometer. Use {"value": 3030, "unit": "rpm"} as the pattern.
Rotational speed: {"value": 6800, "unit": "rpm"}
